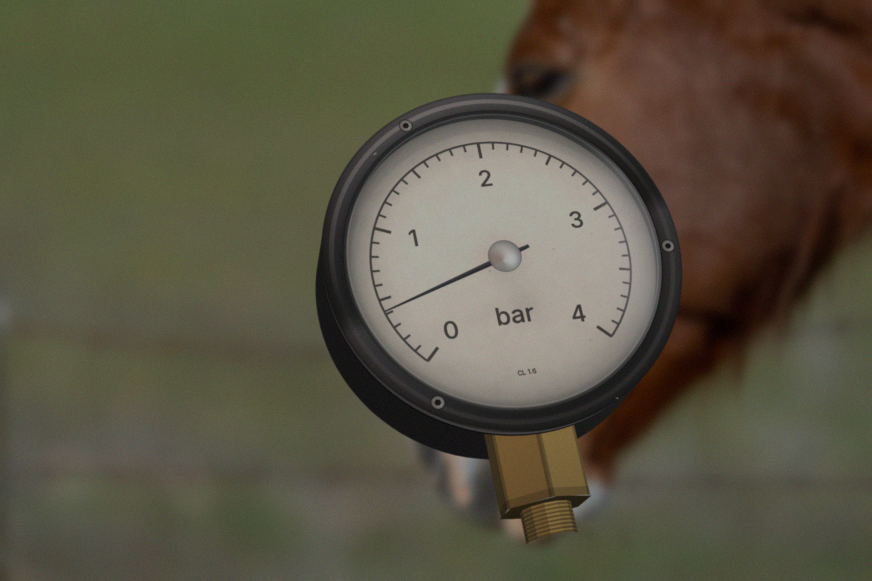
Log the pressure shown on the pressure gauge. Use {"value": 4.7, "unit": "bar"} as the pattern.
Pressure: {"value": 0.4, "unit": "bar"}
